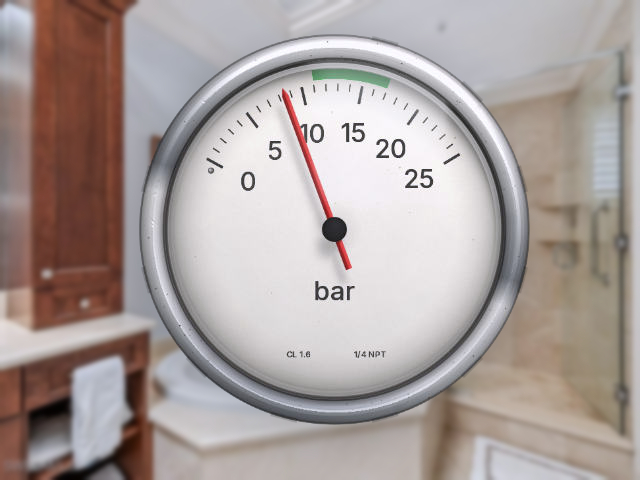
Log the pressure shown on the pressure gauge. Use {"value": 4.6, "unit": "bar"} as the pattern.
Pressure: {"value": 8.5, "unit": "bar"}
